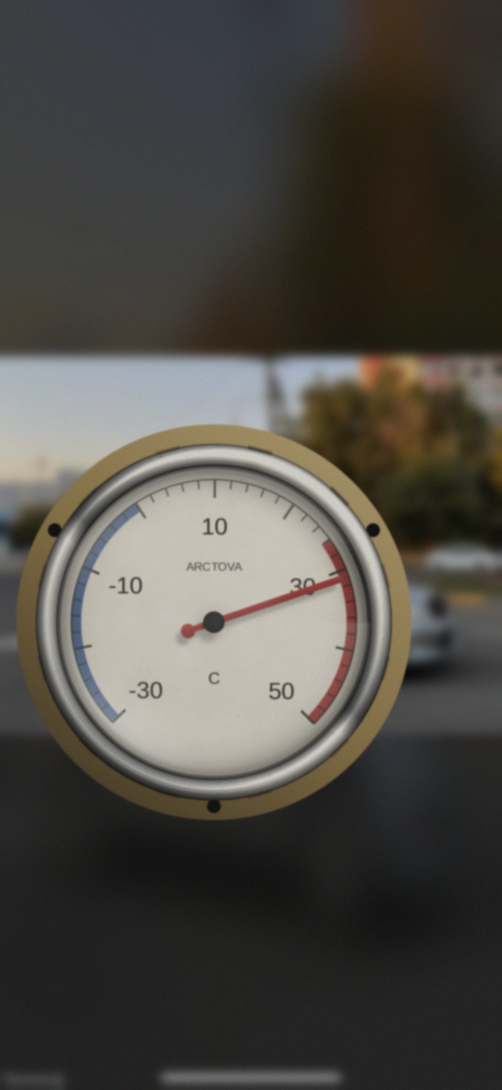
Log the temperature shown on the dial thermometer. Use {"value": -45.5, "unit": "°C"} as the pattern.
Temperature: {"value": 31, "unit": "°C"}
